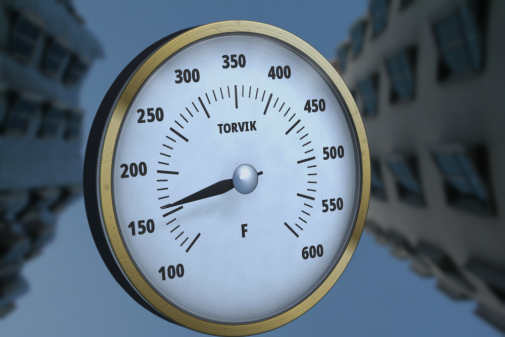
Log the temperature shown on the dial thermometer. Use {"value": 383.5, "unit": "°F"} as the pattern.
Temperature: {"value": 160, "unit": "°F"}
